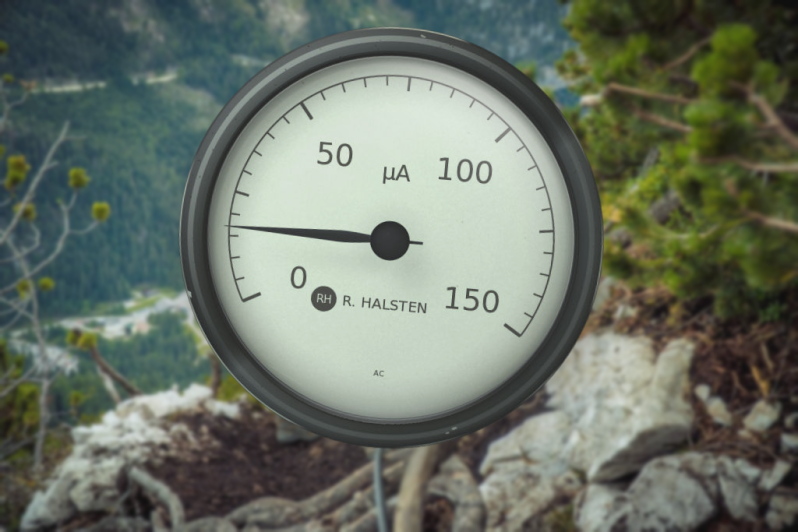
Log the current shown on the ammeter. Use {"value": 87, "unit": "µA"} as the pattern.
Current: {"value": 17.5, "unit": "µA"}
